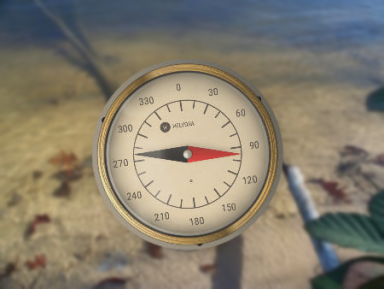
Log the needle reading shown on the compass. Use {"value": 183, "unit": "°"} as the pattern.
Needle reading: {"value": 97.5, "unit": "°"}
